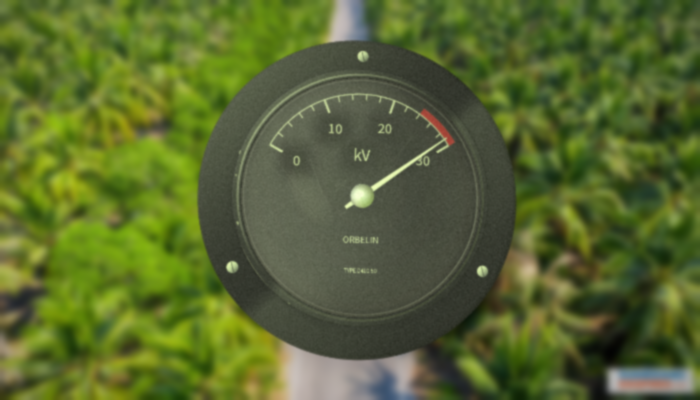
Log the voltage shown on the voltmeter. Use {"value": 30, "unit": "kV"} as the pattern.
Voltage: {"value": 29, "unit": "kV"}
